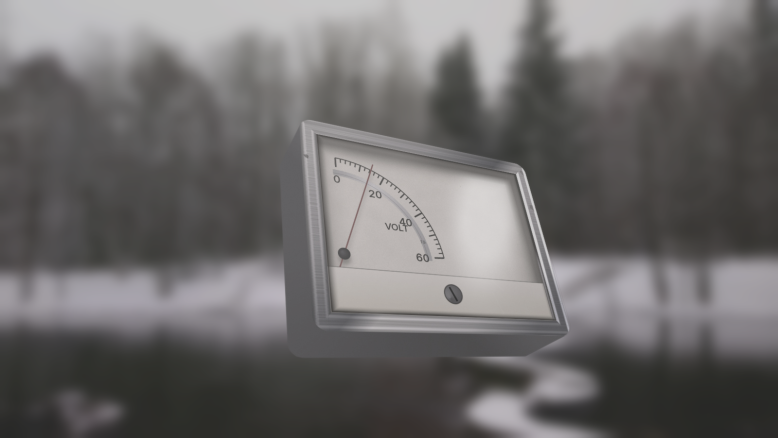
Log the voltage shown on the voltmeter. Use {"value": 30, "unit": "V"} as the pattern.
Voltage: {"value": 14, "unit": "V"}
